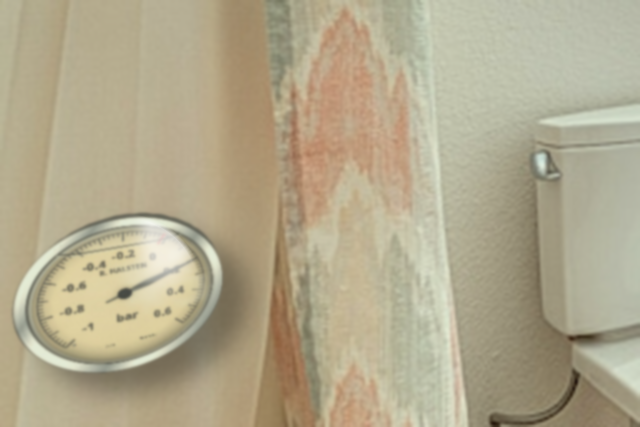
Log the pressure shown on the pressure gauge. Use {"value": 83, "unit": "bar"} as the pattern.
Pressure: {"value": 0.2, "unit": "bar"}
